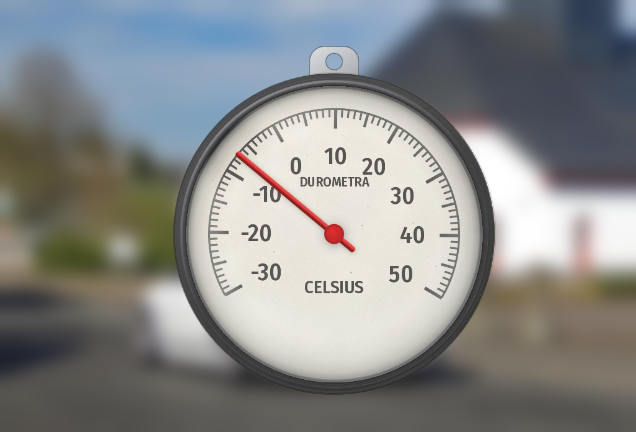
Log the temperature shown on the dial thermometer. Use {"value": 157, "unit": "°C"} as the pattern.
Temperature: {"value": -7, "unit": "°C"}
